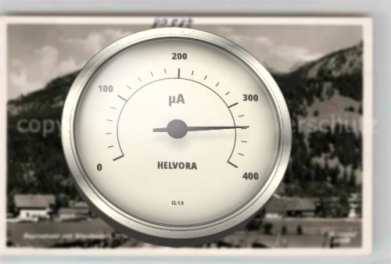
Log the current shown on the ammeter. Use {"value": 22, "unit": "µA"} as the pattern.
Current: {"value": 340, "unit": "µA"}
